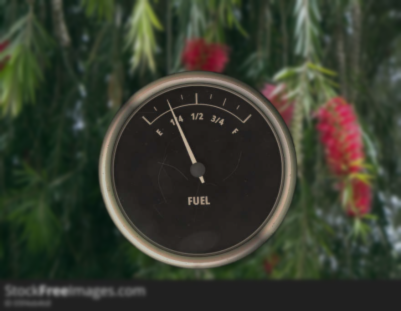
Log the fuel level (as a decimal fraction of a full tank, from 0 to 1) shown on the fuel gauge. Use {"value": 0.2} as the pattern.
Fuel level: {"value": 0.25}
